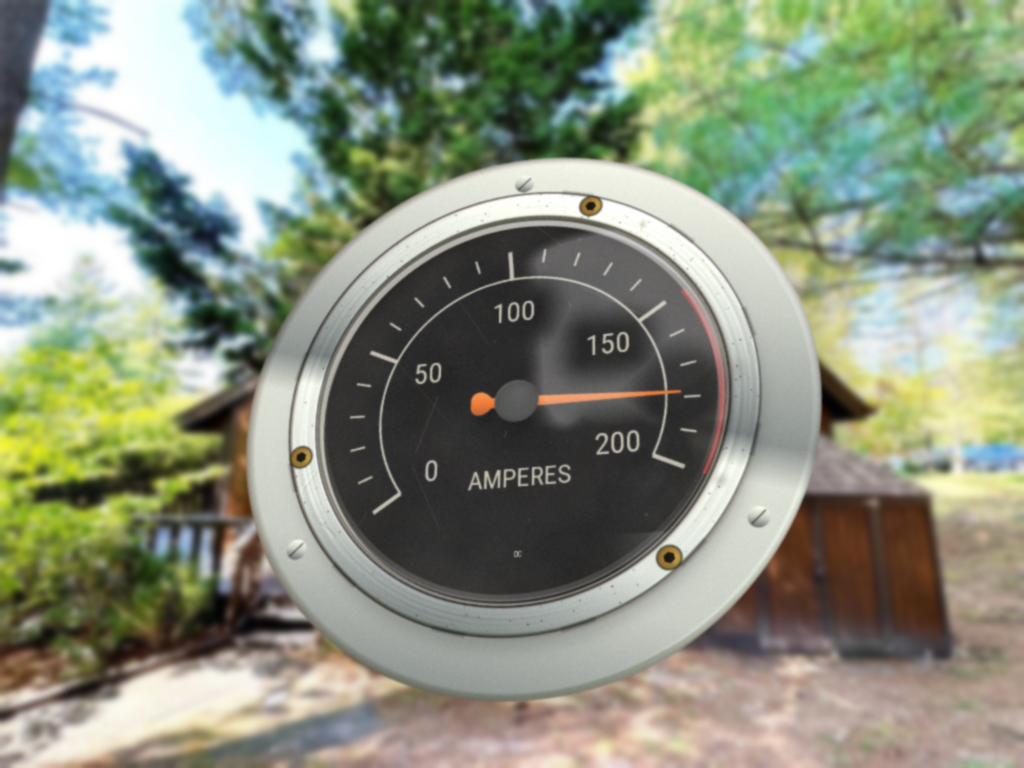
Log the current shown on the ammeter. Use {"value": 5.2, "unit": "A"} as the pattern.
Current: {"value": 180, "unit": "A"}
